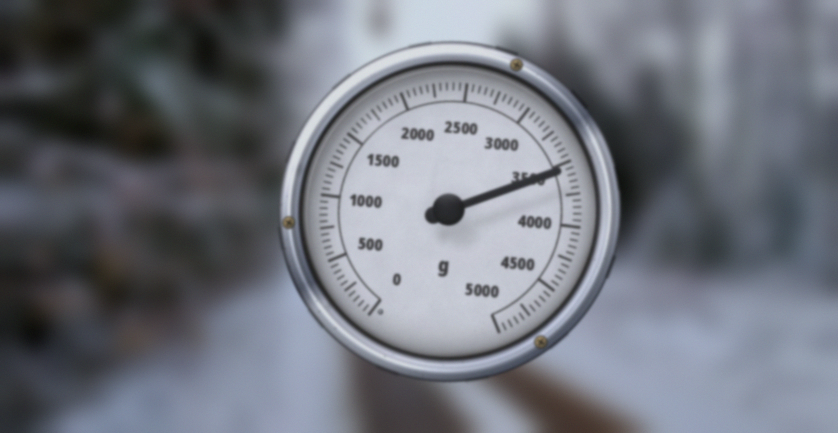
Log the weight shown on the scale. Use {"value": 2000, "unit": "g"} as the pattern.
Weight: {"value": 3550, "unit": "g"}
